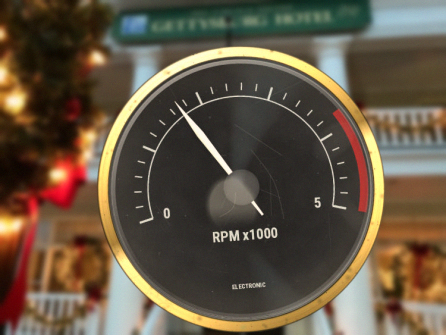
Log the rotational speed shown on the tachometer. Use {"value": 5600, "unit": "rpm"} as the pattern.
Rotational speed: {"value": 1700, "unit": "rpm"}
